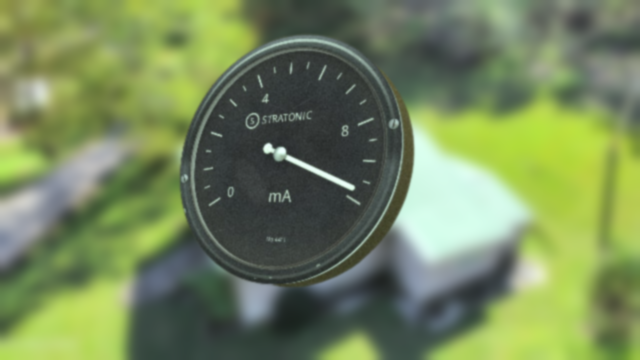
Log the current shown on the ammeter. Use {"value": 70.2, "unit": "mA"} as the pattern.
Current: {"value": 9.75, "unit": "mA"}
